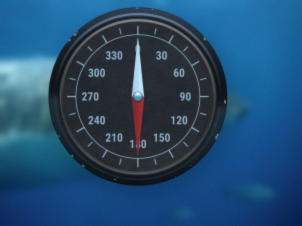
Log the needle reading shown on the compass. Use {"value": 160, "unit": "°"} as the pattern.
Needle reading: {"value": 180, "unit": "°"}
